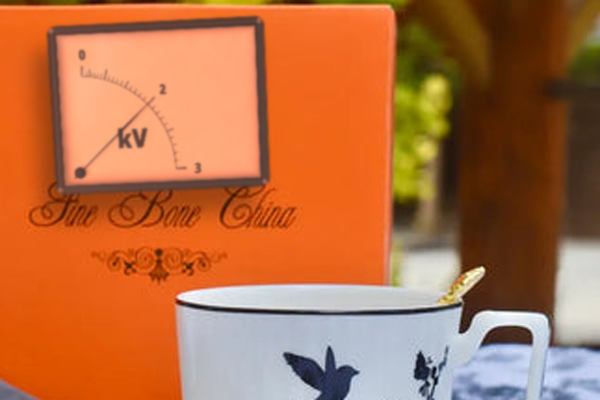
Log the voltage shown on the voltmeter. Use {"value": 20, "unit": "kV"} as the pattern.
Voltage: {"value": 2, "unit": "kV"}
